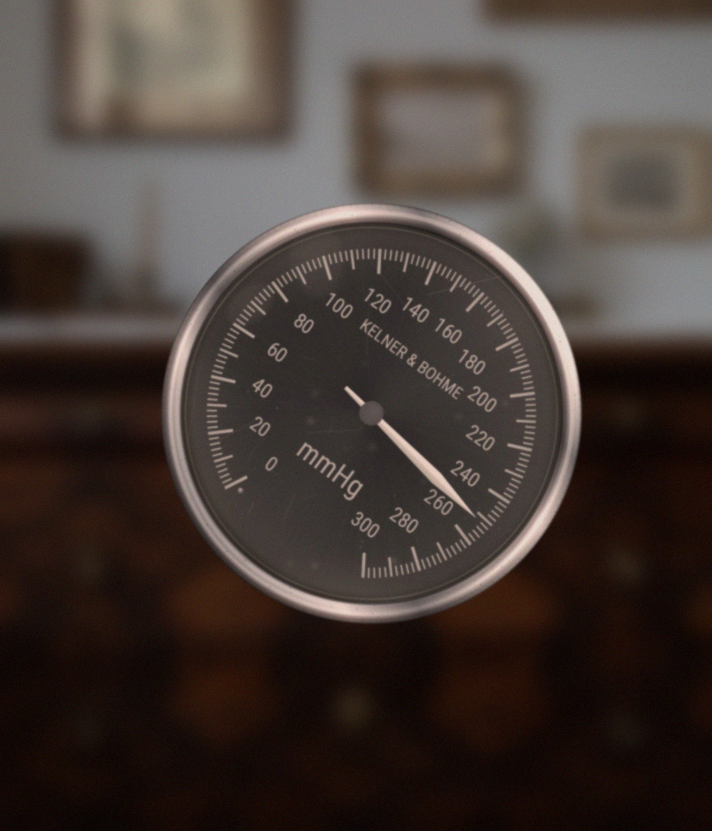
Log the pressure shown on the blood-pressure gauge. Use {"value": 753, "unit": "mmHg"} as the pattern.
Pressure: {"value": 252, "unit": "mmHg"}
